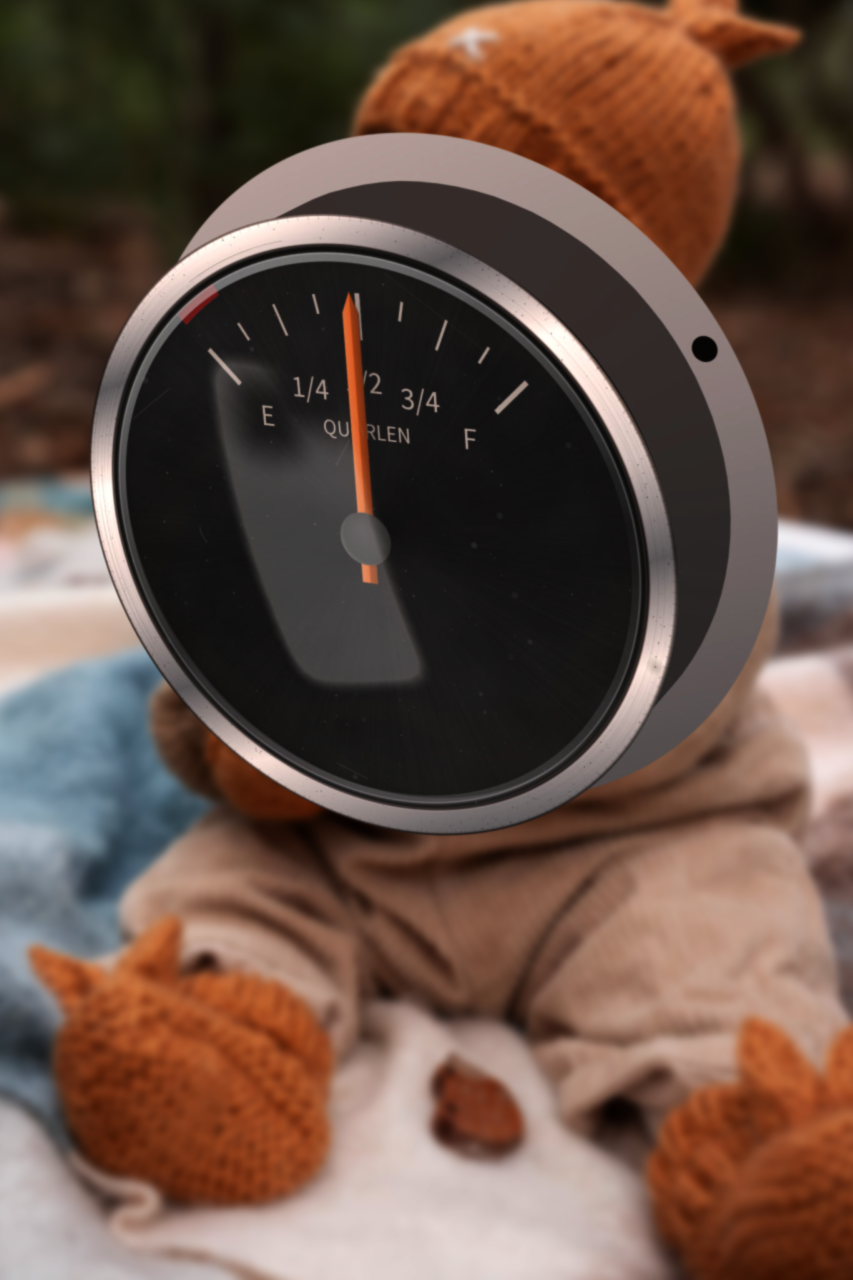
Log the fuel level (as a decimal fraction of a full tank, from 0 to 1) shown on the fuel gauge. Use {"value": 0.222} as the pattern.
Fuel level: {"value": 0.5}
